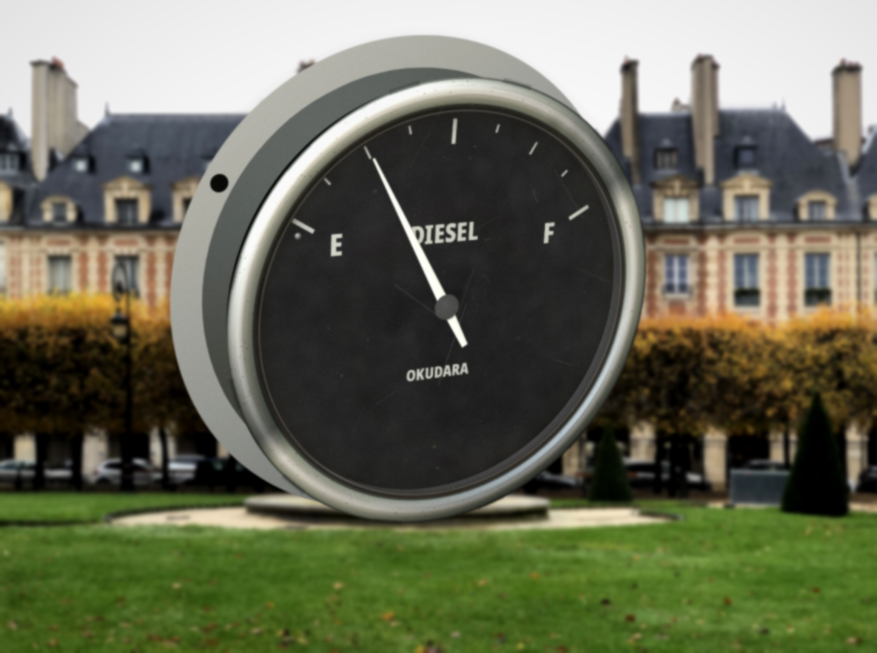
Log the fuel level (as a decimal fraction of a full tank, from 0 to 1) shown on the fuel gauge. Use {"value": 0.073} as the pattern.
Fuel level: {"value": 0.25}
